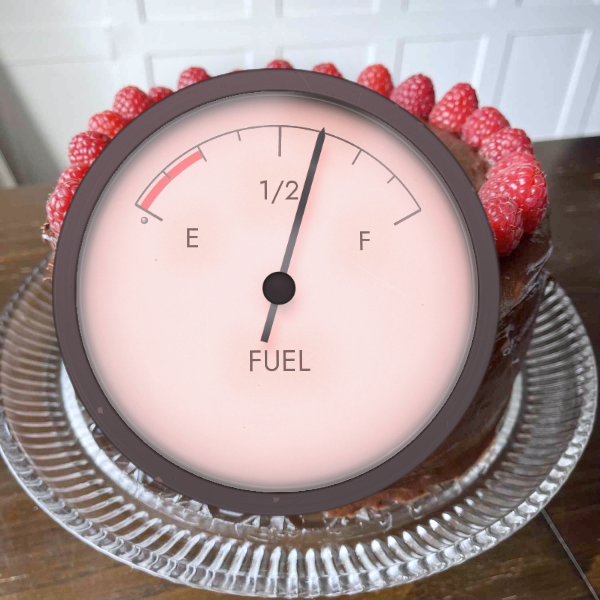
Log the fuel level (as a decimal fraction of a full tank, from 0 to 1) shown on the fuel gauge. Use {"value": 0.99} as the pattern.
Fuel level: {"value": 0.625}
